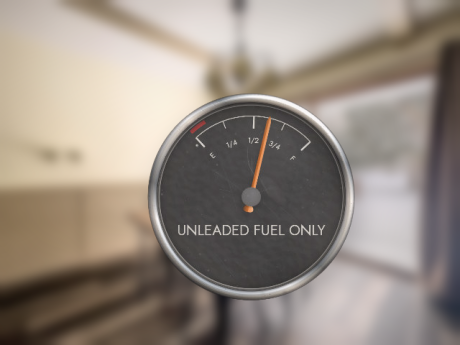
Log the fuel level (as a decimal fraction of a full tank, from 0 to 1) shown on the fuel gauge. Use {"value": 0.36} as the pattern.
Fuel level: {"value": 0.625}
